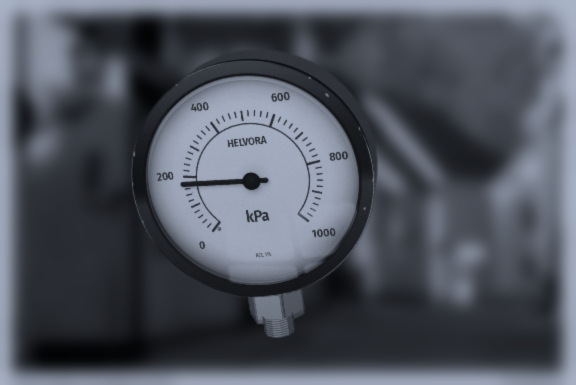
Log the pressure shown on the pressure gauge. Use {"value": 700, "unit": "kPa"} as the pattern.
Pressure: {"value": 180, "unit": "kPa"}
